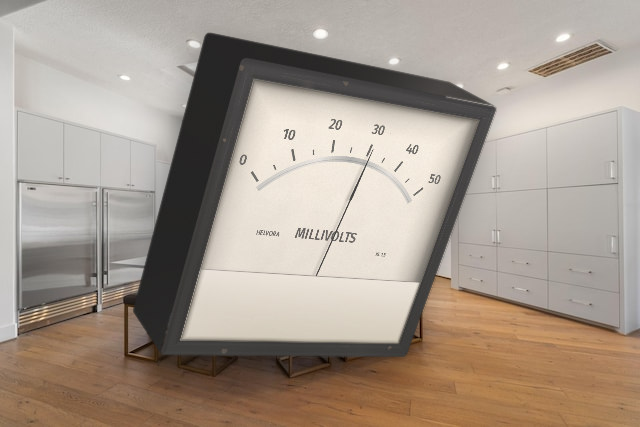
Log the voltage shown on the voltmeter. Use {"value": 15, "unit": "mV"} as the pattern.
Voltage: {"value": 30, "unit": "mV"}
